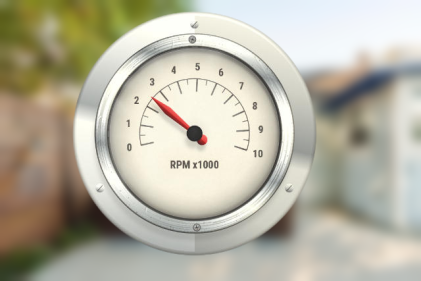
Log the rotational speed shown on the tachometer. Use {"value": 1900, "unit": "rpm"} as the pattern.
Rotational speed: {"value": 2500, "unit": "rpm"}
